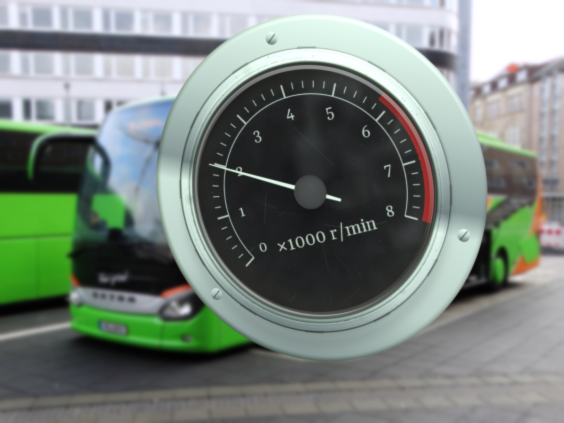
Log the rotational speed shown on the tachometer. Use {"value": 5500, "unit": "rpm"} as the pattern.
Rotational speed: {"value": 2000, "unit": "rpm"}
